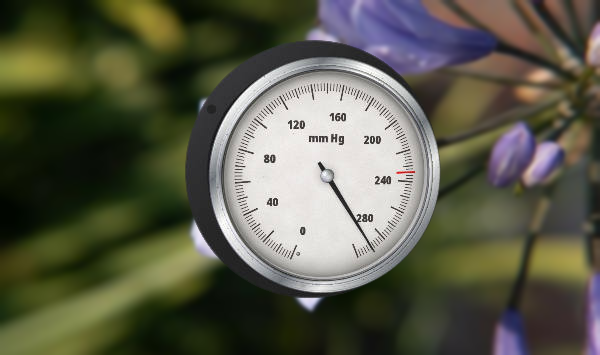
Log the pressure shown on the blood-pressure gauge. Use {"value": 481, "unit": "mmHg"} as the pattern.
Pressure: {"value": 290, "unit": "mmHg"}
